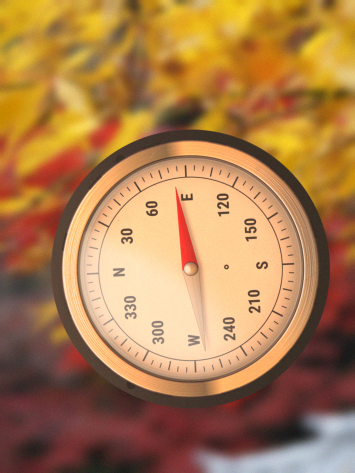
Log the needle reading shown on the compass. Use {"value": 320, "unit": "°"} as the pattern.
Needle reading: {"value": 82.5, "unit": "°"}
